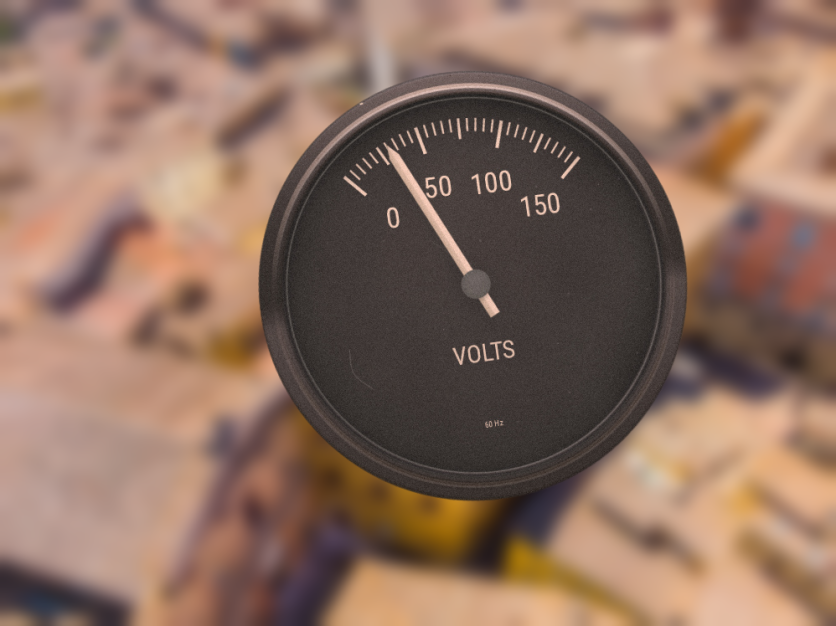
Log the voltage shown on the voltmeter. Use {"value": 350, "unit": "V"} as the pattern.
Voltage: {"value": 30, "unit": "V"}
